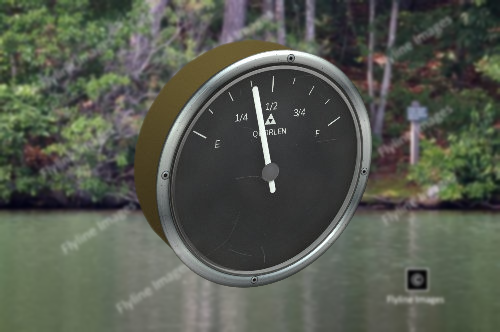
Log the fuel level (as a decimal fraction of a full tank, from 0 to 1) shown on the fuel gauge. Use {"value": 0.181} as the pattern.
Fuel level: {"value": 0.375}
